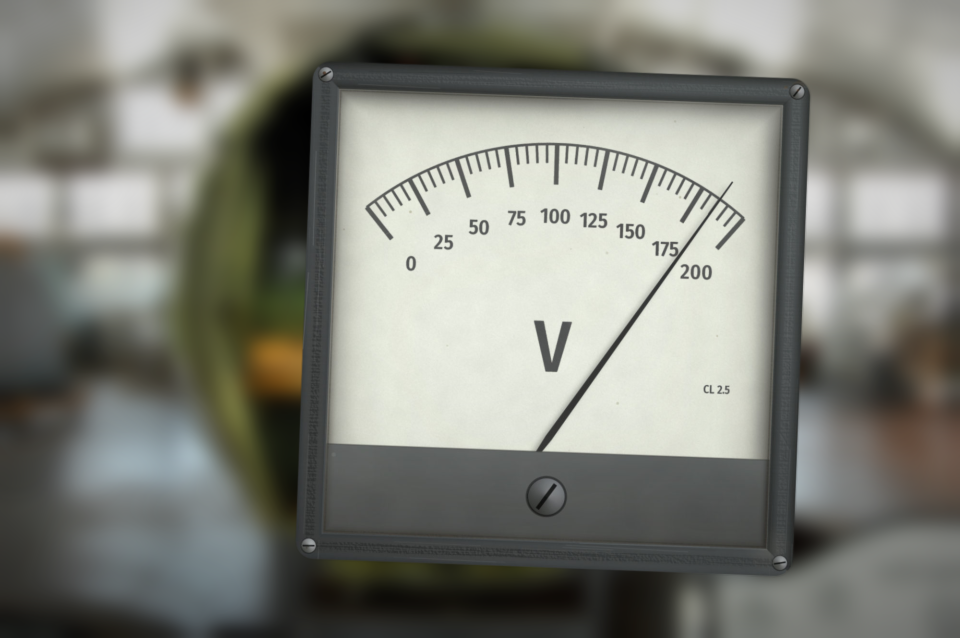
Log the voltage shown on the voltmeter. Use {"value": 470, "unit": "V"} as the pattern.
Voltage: {"value": 185, "unit": "V"}
